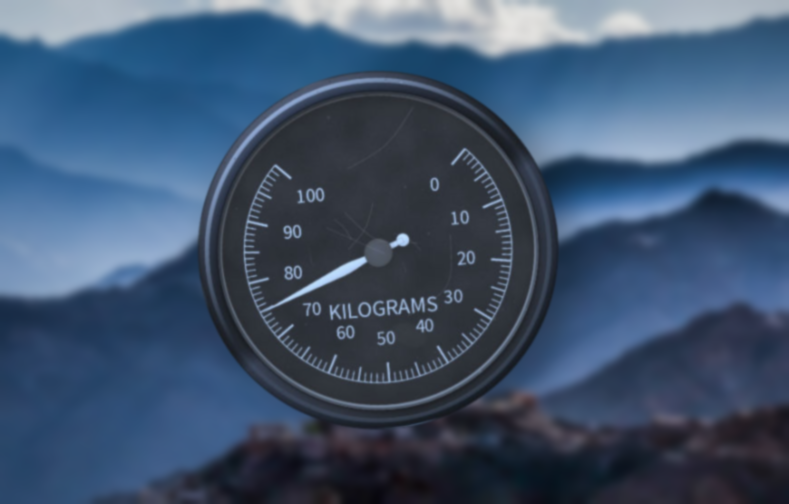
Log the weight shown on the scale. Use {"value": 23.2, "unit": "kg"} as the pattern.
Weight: {"value": 75, "unit": "kg"}
